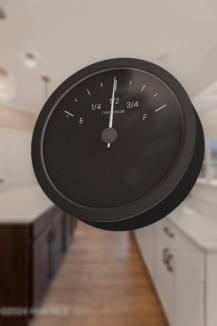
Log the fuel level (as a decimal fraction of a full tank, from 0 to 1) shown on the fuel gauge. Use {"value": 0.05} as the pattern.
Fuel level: {"value": 0.5}
